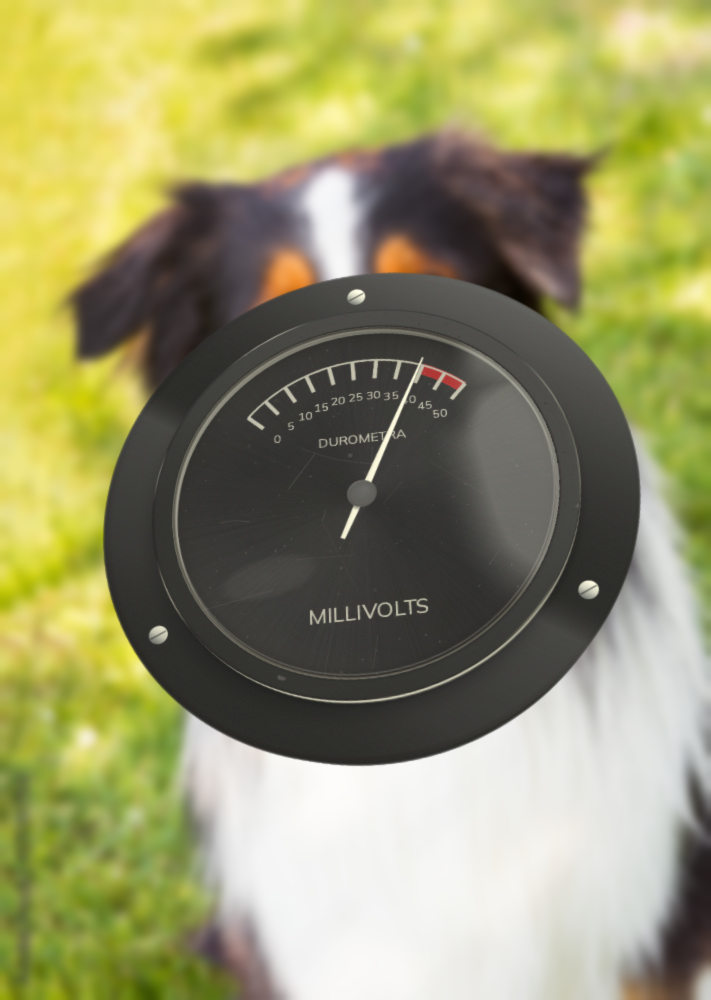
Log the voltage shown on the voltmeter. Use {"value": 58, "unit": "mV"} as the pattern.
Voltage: {"value": 40, "unit": "mV"}
